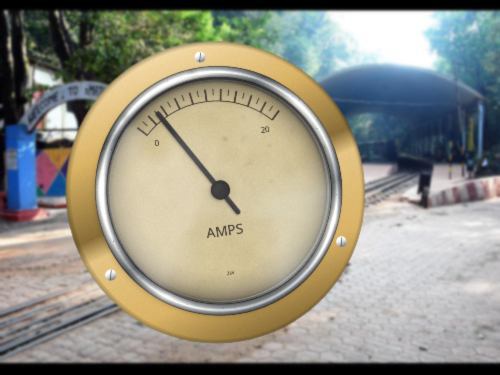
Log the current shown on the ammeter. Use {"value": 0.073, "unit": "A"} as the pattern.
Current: {"value": 3, "unit": "A"}
